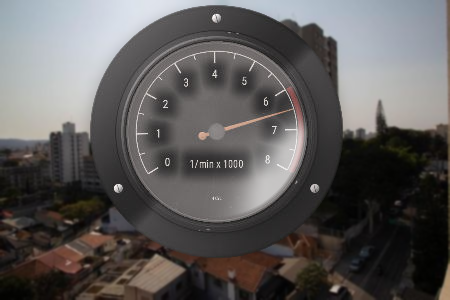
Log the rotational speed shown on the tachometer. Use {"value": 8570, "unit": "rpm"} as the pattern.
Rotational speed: {"value": 6500, "unit": "rpm"}
